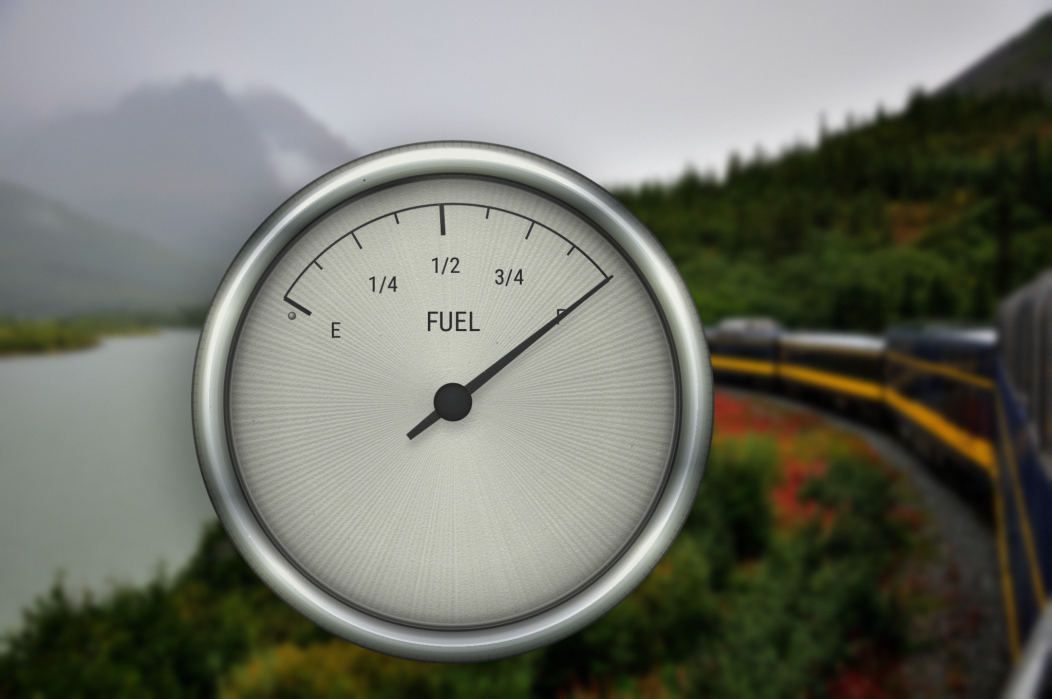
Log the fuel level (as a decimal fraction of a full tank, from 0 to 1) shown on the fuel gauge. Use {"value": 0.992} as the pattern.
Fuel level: {"value": 1}
